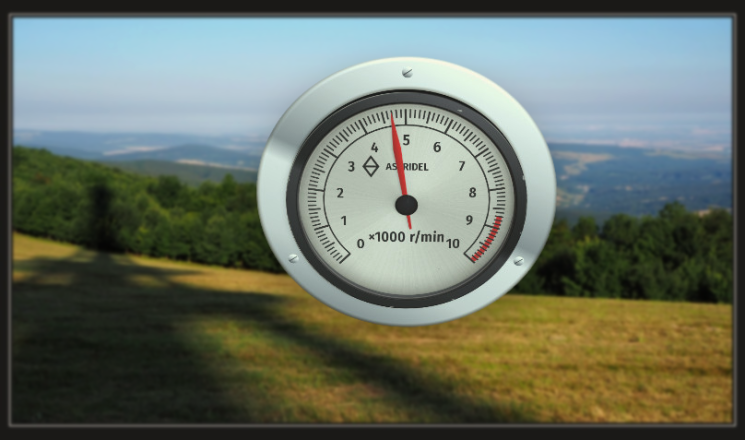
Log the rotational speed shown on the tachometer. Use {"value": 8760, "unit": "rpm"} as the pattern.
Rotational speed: {"value": 4700, "unit": "rpm"}
